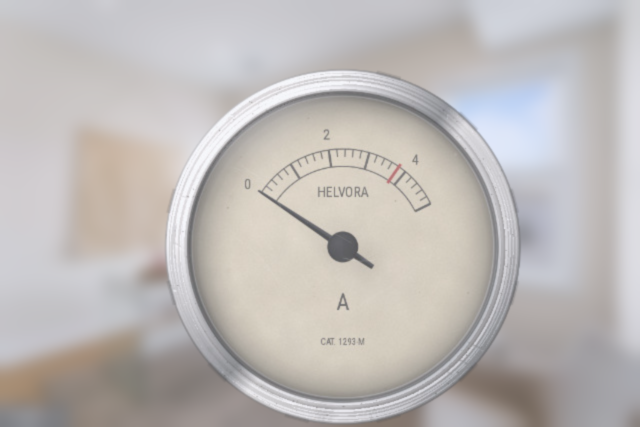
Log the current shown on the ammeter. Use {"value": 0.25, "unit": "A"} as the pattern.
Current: {"value": 0, "unit": "A"}
